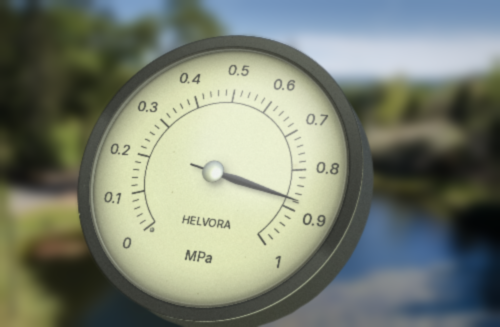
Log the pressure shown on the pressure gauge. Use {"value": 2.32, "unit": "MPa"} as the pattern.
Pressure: {"value": 0.88, "unit": "MPa"}
